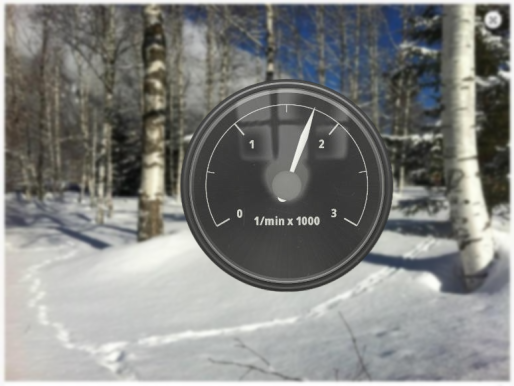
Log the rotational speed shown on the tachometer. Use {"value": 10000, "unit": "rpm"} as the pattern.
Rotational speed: {"value": 1750, "unit": "rpm"}
